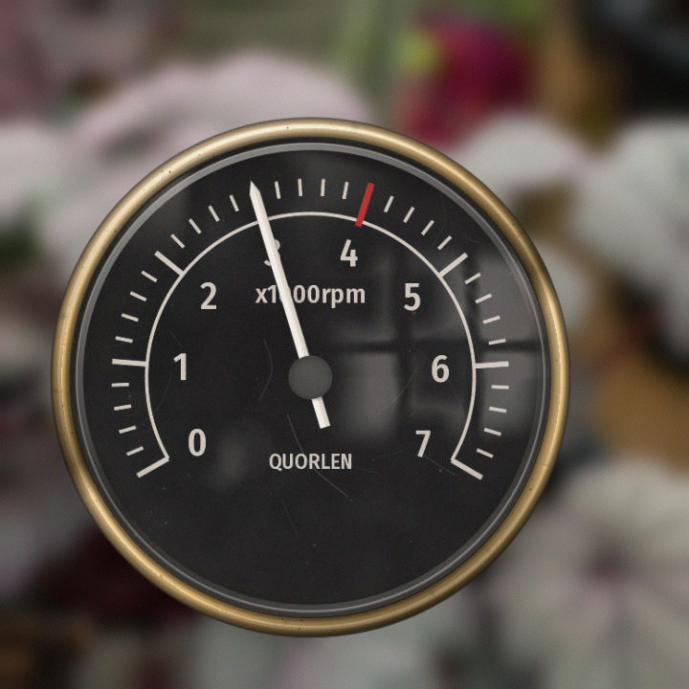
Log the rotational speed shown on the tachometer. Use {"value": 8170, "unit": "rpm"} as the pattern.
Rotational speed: {"value": 3000, "unit": "rpm"}
